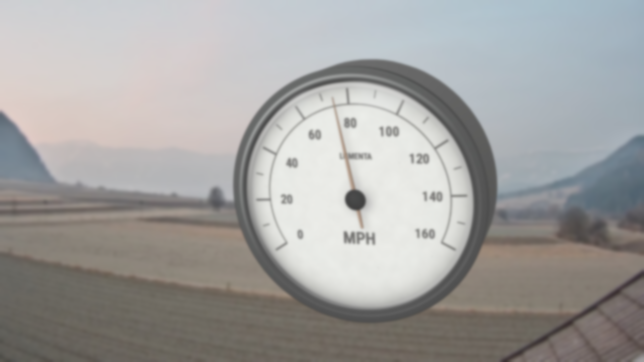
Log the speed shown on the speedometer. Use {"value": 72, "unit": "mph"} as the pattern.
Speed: {"value": 75, "unit": "mph"}
